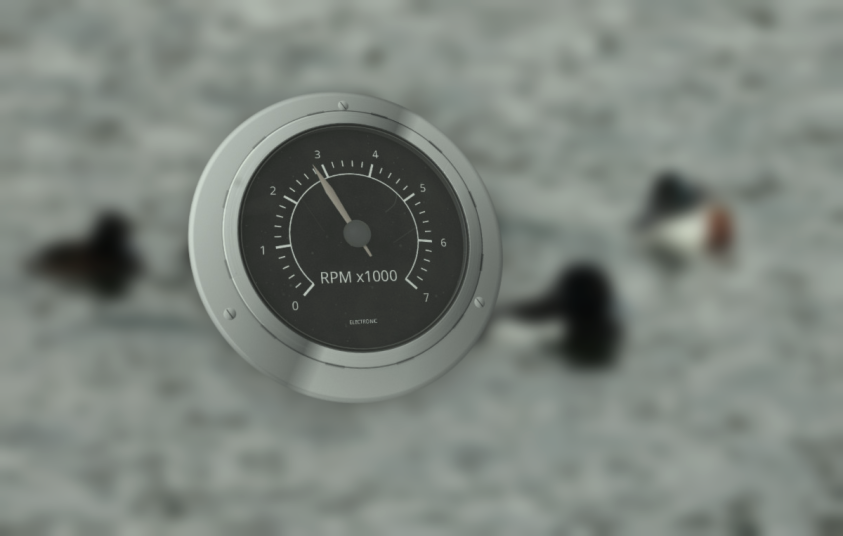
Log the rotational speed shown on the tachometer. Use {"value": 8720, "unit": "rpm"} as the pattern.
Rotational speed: {"value": 2800, "unit": "rpm"}
